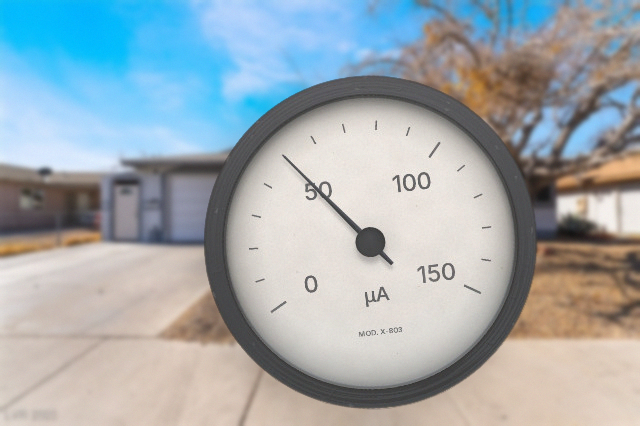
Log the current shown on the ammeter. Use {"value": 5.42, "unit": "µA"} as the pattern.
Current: {"value": 50, "unit": "µA"}
